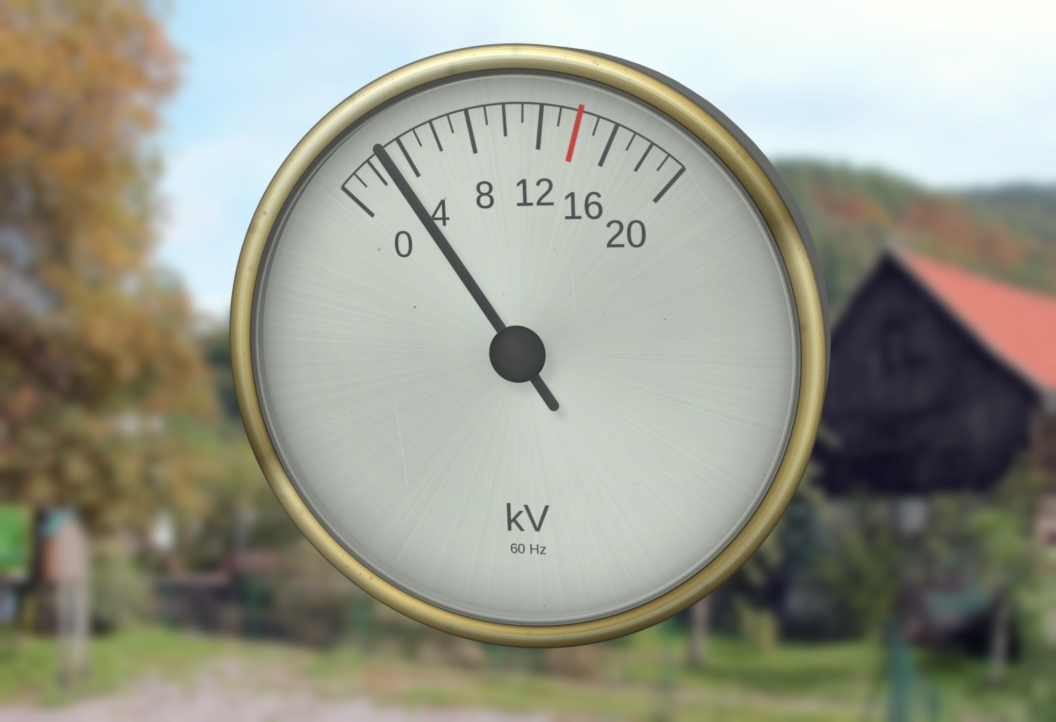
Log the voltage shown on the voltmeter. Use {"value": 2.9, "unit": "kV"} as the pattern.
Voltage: {"value": 3, "unit": "kV"}
